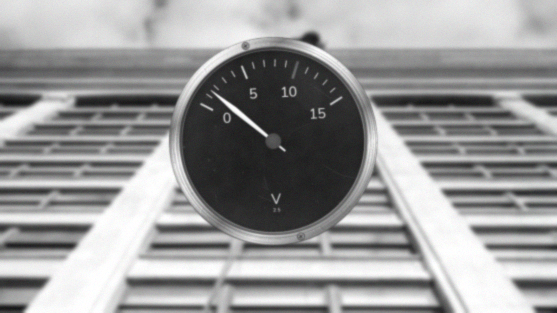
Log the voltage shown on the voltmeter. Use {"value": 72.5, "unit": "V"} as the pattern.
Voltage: {"value": 1.5, "unit": "V"}
